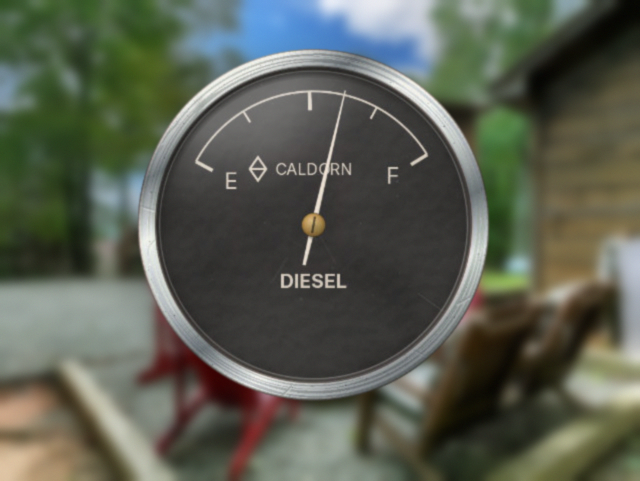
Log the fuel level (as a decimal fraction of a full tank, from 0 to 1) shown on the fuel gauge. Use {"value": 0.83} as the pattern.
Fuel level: {"value": 0.625}
